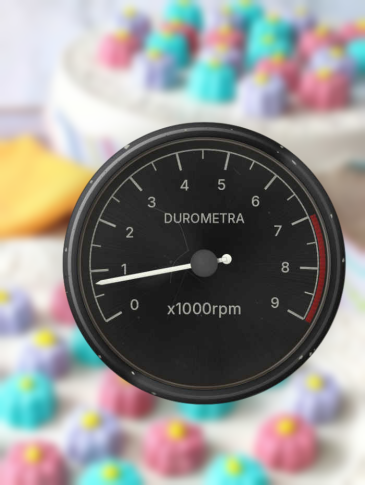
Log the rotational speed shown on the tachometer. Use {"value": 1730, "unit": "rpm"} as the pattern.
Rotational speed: {"value": 750, "unit": "rpm"}
